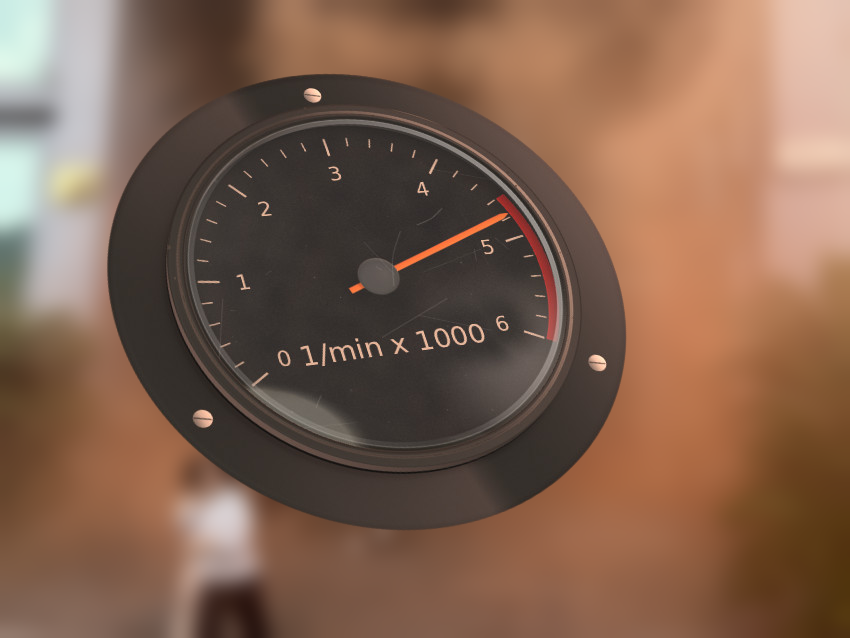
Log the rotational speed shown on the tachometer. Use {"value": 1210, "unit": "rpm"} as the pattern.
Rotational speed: {"value": 4800, "unit": "rpm"}
